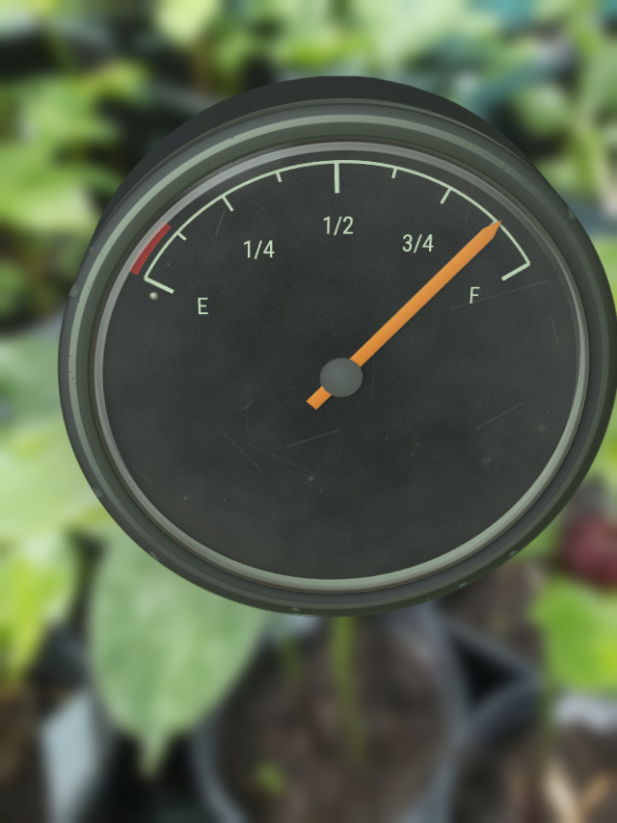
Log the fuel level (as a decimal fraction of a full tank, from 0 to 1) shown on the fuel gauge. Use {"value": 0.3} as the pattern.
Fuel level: {"value": 0.875}
